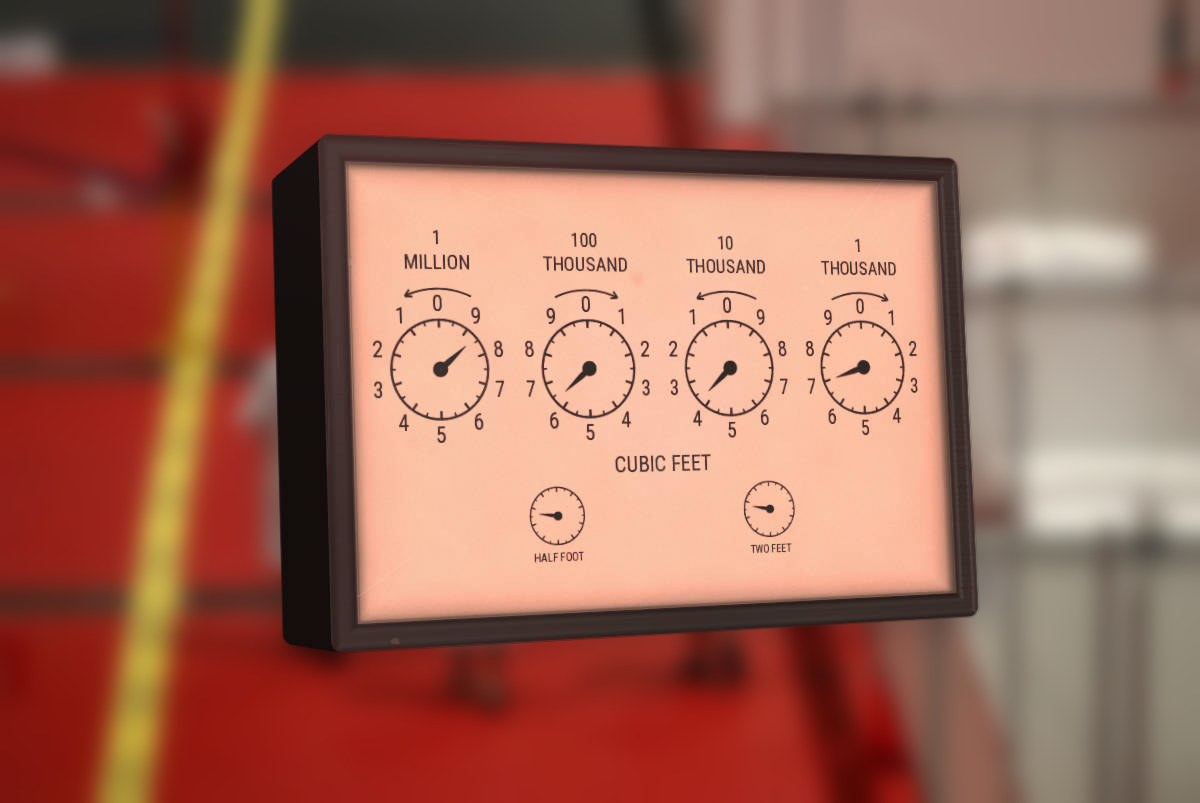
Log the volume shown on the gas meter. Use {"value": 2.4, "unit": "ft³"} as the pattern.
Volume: {"value": 863700, "unit": "ft³"}
